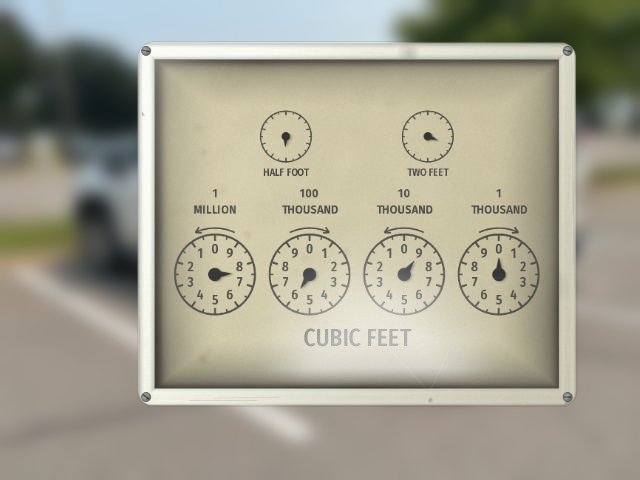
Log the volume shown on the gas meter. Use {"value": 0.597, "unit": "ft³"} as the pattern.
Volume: {"value": 759000, "unit": "ft³"}
